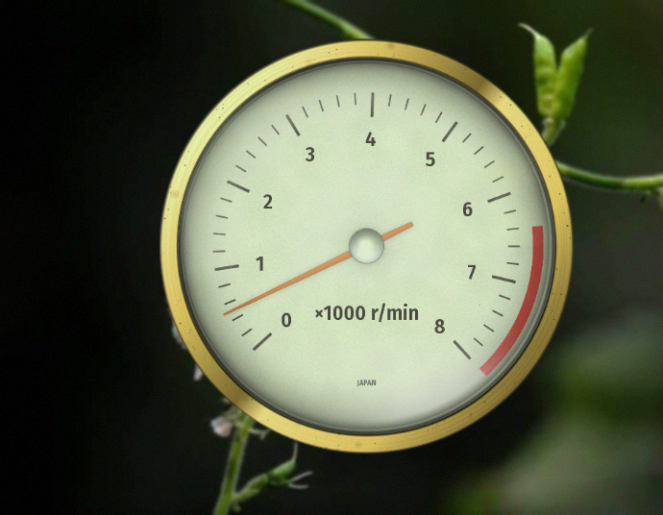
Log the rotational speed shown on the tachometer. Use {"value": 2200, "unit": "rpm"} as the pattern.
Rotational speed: {"value": 500, "unit": "rpm"}
